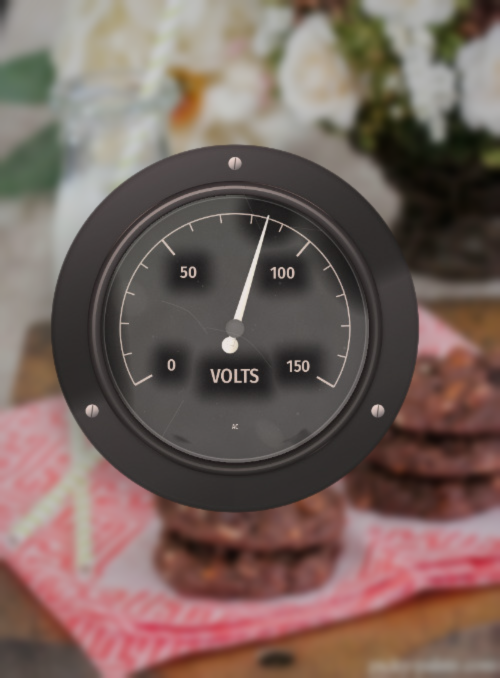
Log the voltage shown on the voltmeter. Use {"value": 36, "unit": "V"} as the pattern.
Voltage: {"value": 85, "unit": "V"}
